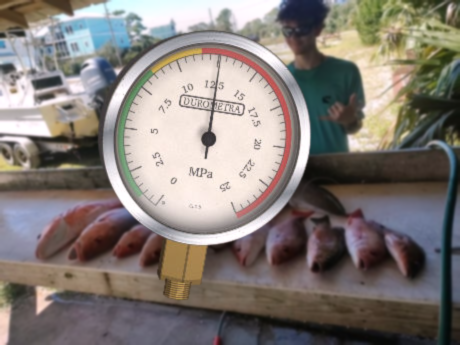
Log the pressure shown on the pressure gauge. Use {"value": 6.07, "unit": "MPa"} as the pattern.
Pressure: {"value": 12.5, "unit": "MPa"}
